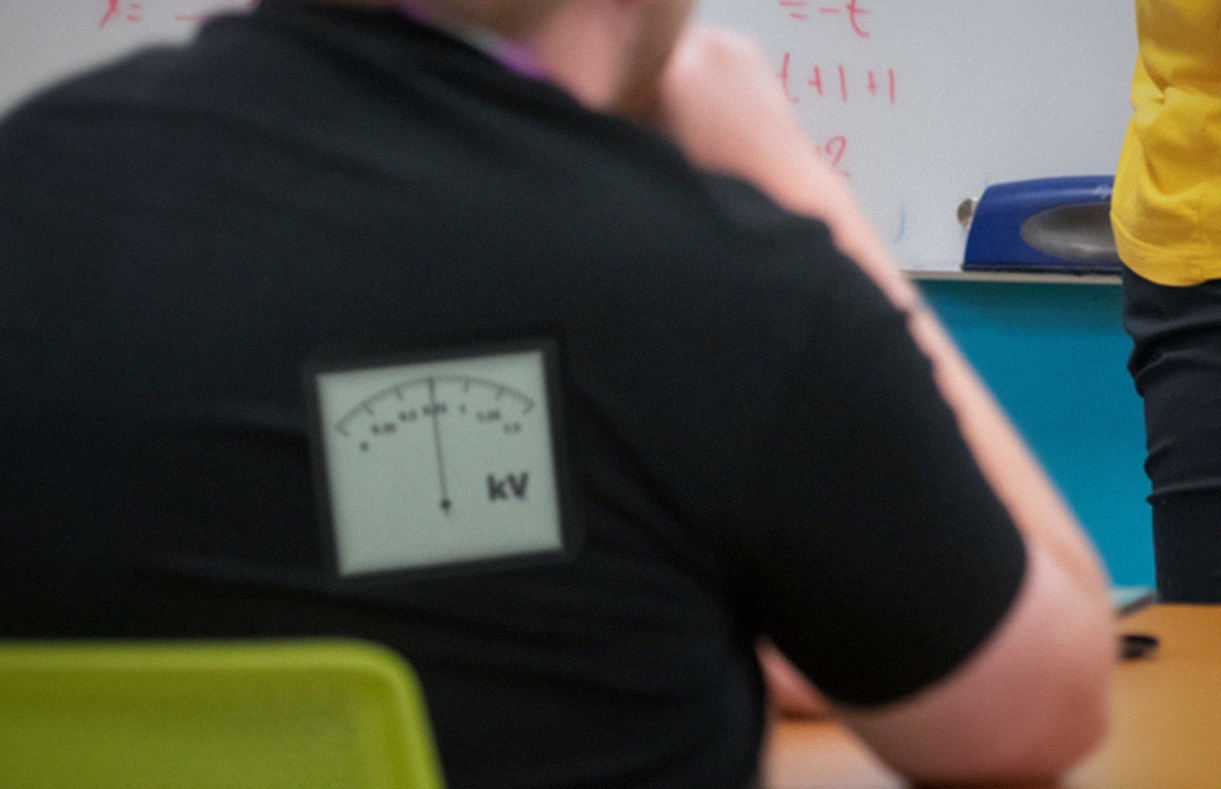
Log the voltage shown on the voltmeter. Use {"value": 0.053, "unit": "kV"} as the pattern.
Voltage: {"value": 0.75, "unit": "kV"}
